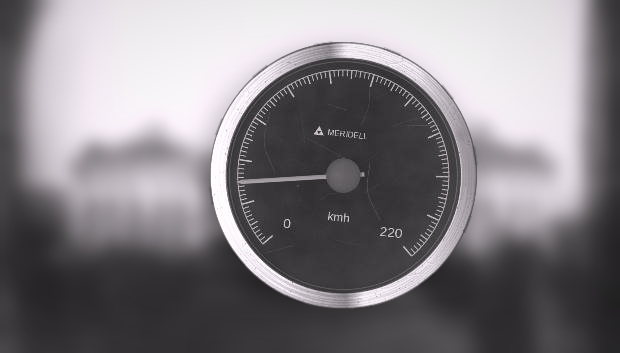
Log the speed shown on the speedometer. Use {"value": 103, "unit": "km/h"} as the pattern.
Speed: {"value": 30, "unit": "km/h"}
